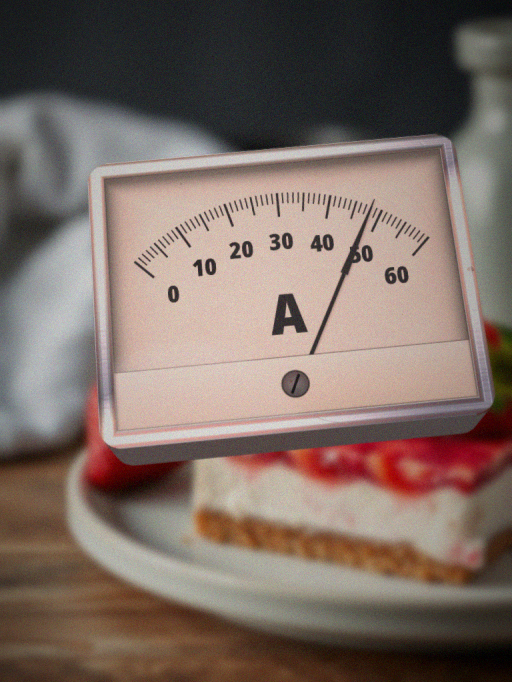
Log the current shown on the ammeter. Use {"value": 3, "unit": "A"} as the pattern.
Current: {"value": 48, "unit": "A"}
